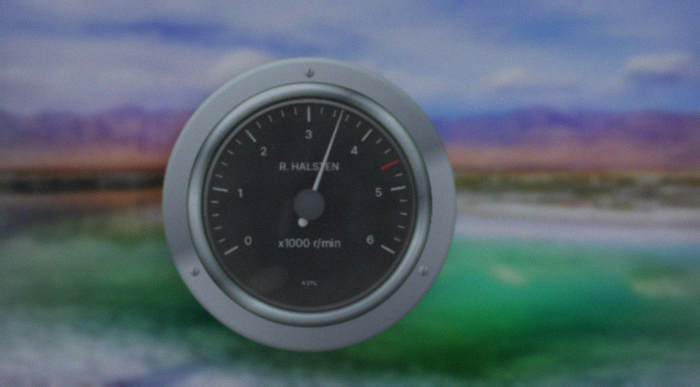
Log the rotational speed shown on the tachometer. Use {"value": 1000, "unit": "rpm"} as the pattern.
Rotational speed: {"value": 3500, "unit": "rpm"}
